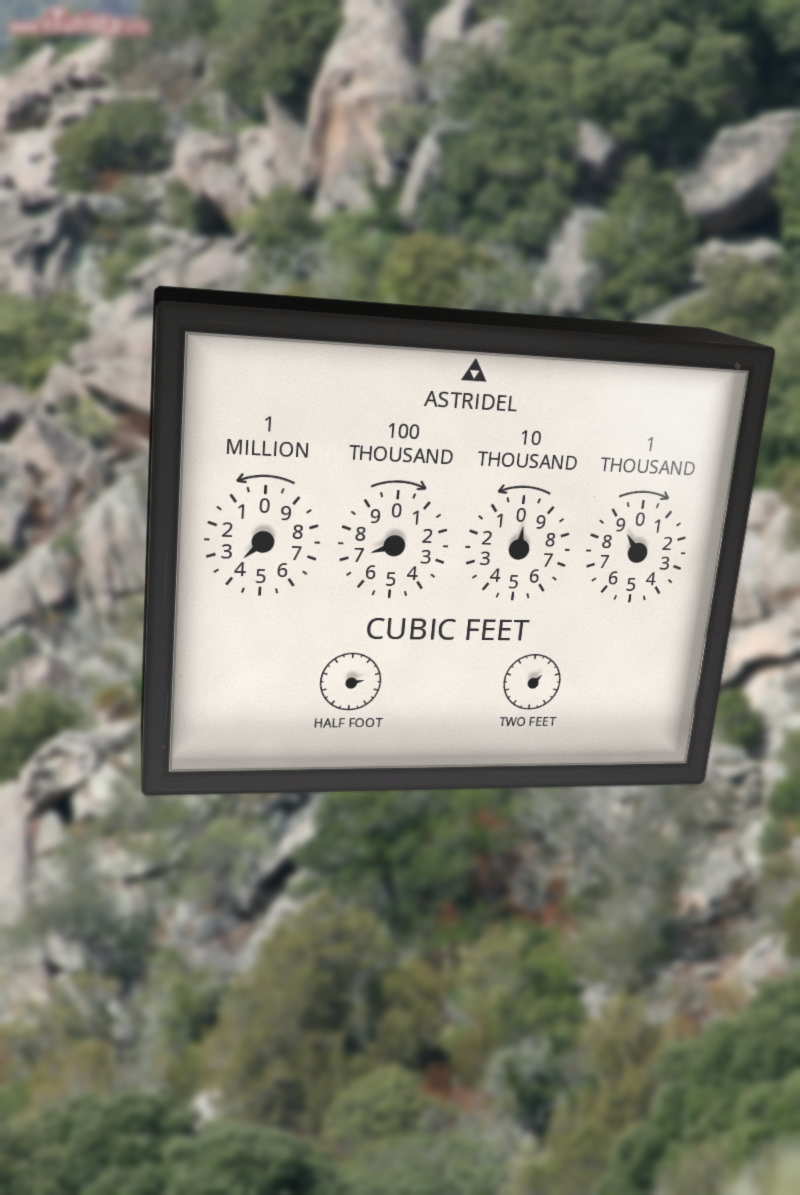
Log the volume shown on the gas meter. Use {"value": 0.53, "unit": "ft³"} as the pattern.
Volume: {"value": 369900, "unit": "ft³"}
